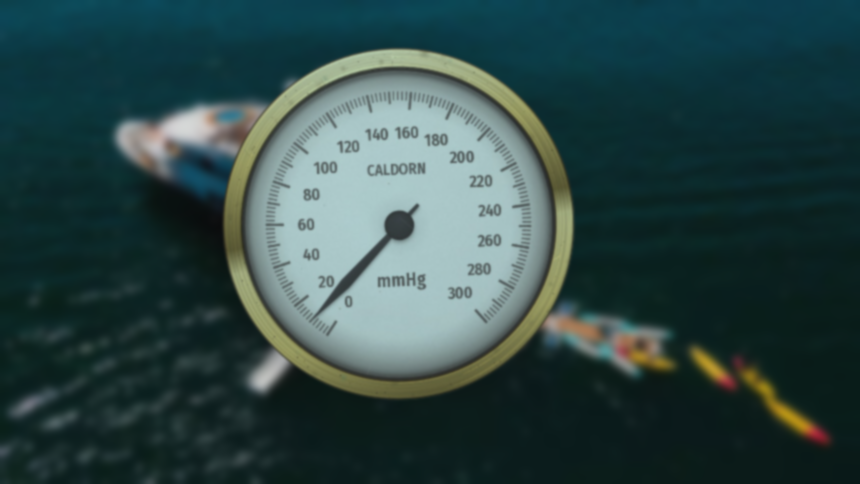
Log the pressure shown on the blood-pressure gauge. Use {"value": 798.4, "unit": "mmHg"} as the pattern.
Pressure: {"value": 10, "unit": "mmHg"}
